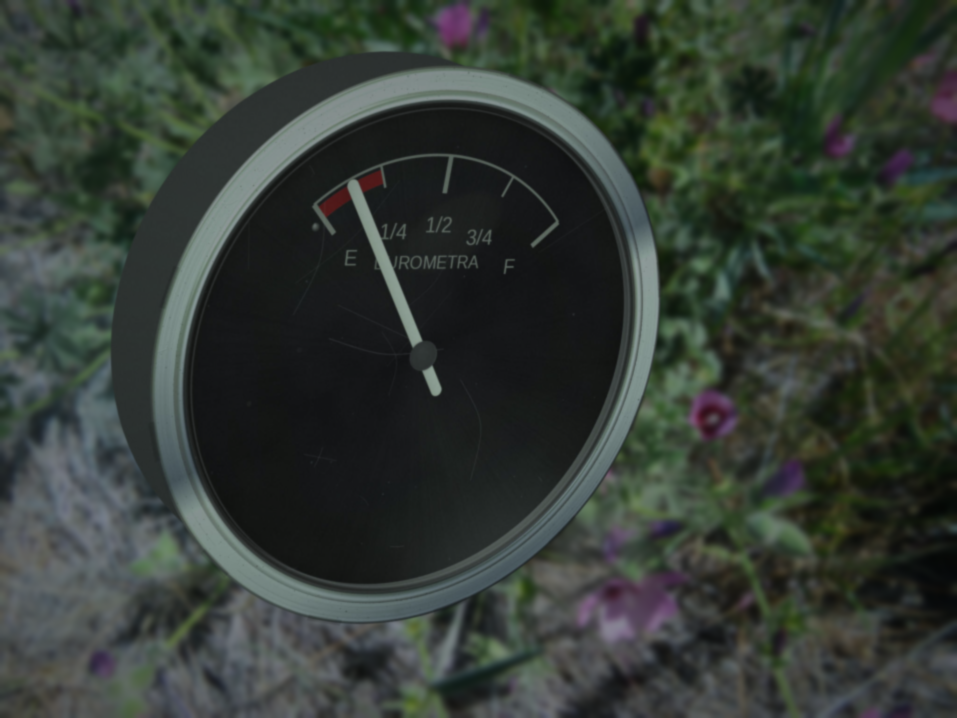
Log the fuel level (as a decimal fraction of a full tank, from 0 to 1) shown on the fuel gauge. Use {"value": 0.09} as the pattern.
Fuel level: {"value": 0.125}
